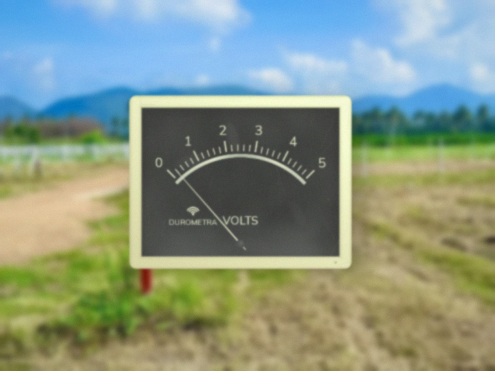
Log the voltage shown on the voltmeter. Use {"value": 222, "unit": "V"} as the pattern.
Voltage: {"value": 0.2, "unit": "V"}
